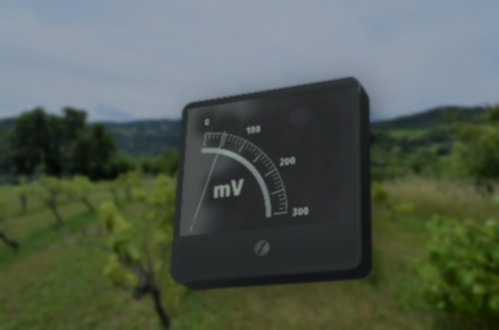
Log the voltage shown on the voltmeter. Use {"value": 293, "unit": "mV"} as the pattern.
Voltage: {"value": 50, "unit": "mV"}
